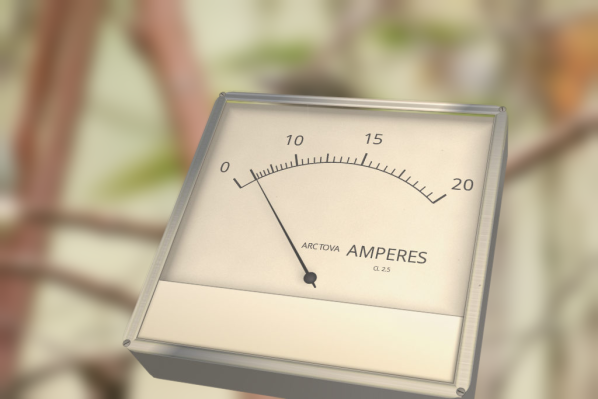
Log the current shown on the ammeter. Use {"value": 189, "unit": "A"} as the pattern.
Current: {"value": 5, "unit": "A"}
